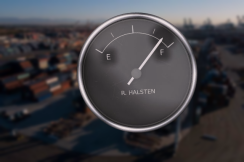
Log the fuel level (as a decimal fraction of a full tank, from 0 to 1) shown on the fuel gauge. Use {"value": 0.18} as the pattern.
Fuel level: {"value": 0.875}
